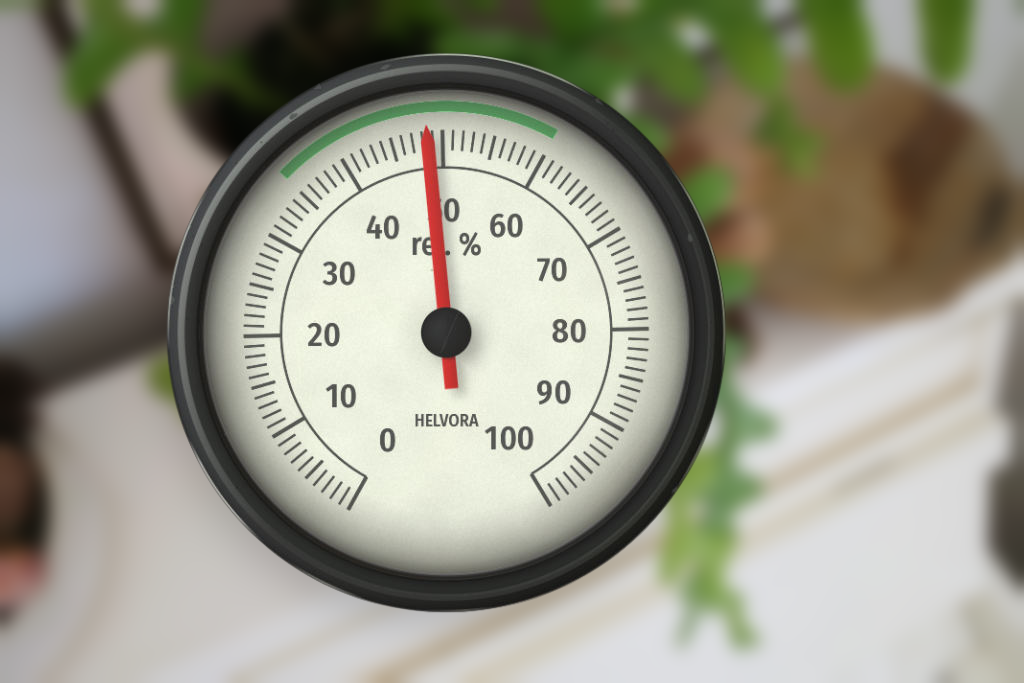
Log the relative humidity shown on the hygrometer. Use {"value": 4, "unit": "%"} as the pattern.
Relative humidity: {"value": 48.5, "unit": "%"}
